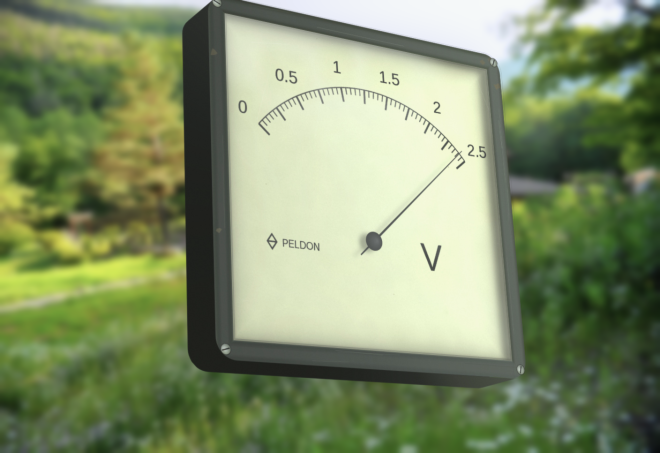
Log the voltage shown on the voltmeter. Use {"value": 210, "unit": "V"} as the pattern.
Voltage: {"value": 2.4, "unit": "V"}
